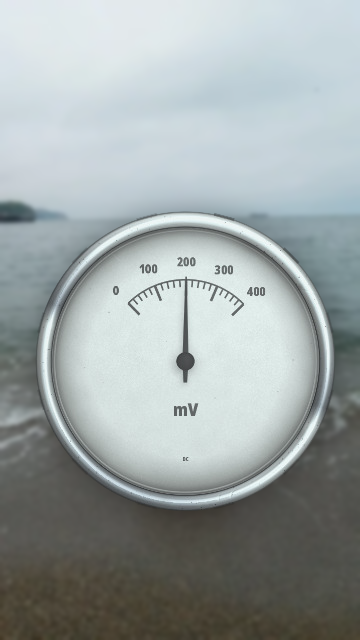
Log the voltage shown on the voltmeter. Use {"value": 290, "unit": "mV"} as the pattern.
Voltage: {"value": 200, "unit": "mV"}
